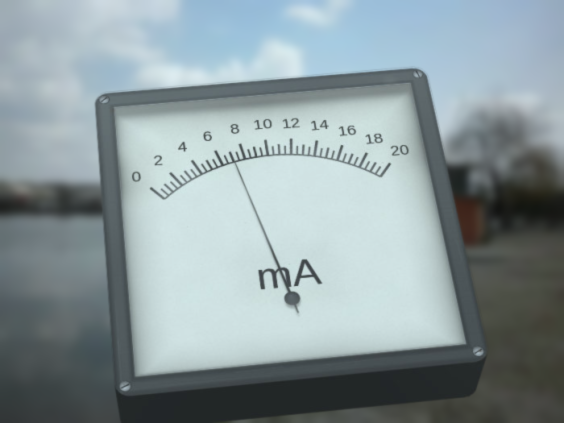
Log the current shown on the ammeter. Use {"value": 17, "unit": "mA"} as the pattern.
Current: {"value": 7, "unit": "mA"}
